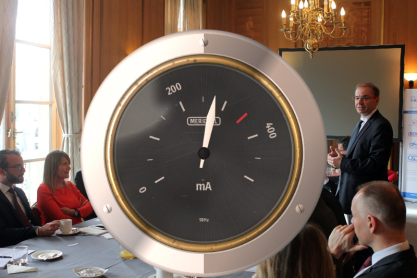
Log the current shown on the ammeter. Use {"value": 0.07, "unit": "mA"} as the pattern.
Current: {"value": 275, "unit": "mA"}
